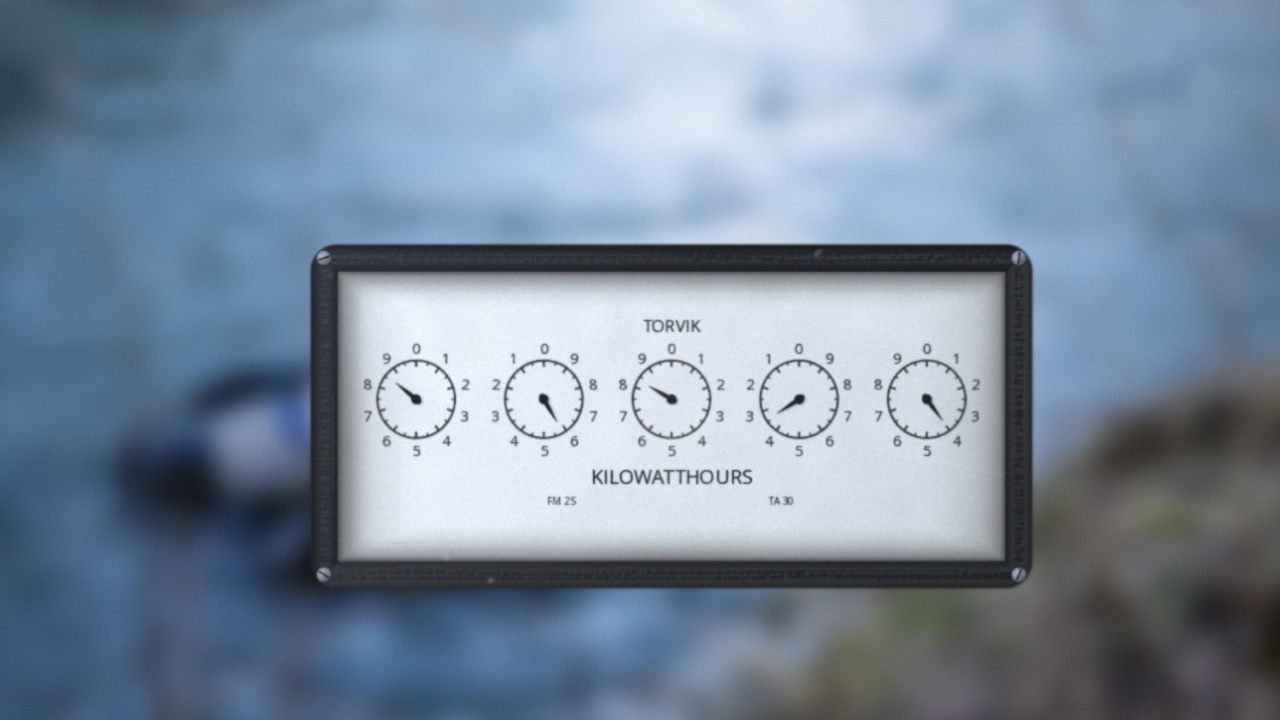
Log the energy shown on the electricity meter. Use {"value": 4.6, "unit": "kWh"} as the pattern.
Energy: {"value": 85834, "unit": "kWh"}
